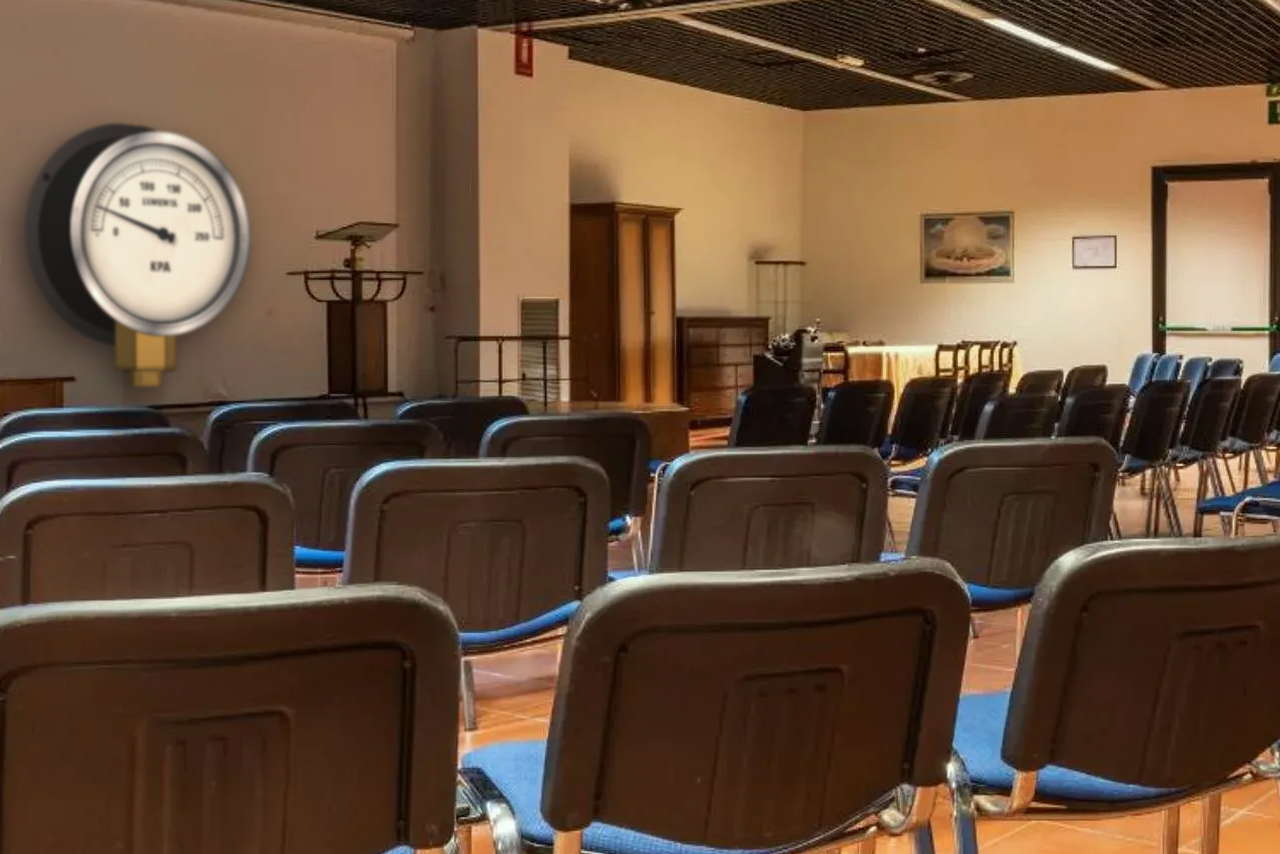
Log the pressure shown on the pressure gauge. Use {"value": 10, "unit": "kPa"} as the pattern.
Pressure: {"value": 25, "unit": "kPa"}
